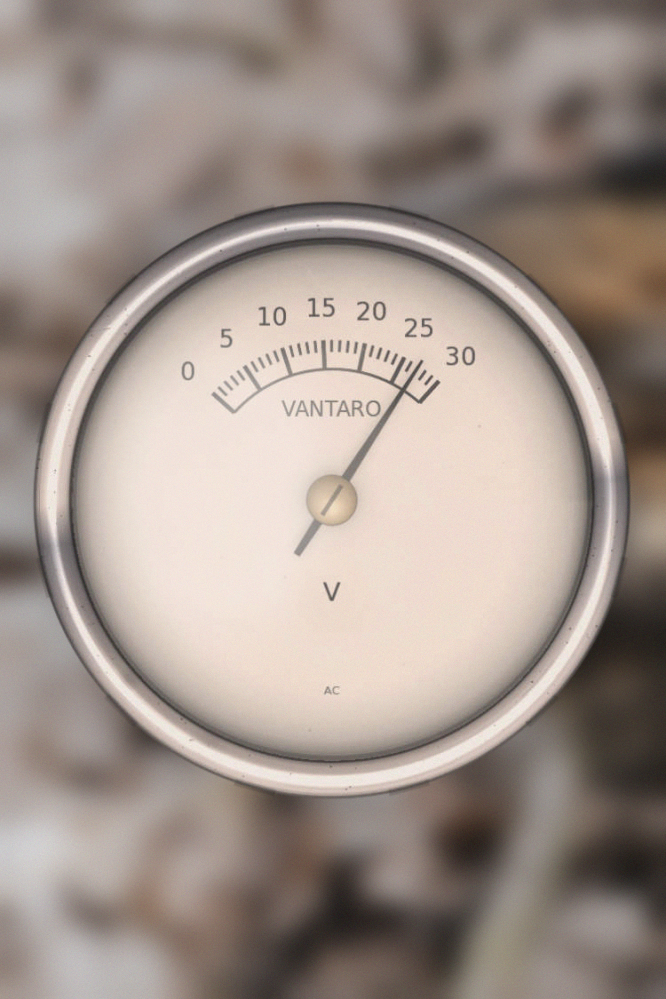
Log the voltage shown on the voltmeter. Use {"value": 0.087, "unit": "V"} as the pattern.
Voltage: {"value": 27, "unit": "V"}
